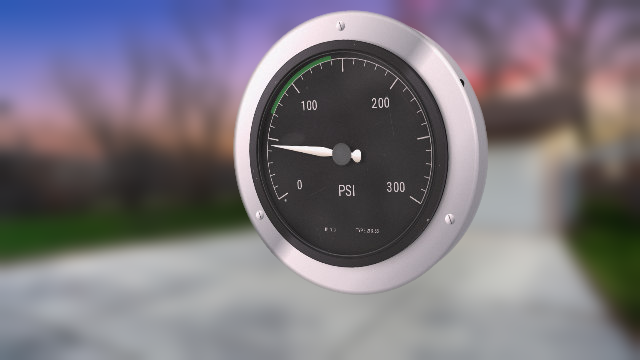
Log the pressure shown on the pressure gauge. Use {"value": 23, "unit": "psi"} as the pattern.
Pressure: {"value": 45, "unit": "psi"}
